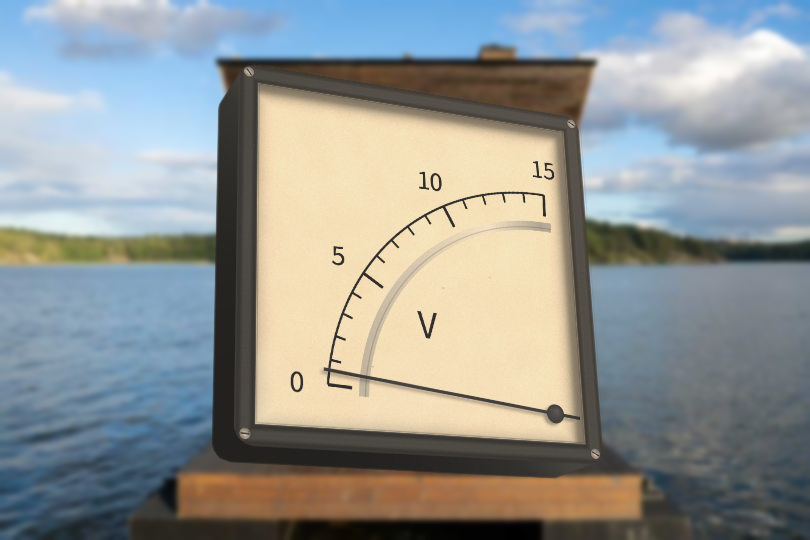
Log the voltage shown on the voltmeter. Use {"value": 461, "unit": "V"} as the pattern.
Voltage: {"value": 0.5, "unit": "V"}
